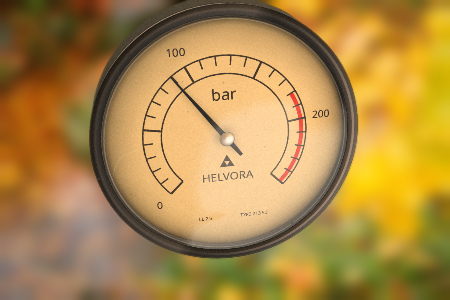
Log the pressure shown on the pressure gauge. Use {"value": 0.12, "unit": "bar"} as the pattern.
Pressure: {"value": 90, "unit": "bar"}
